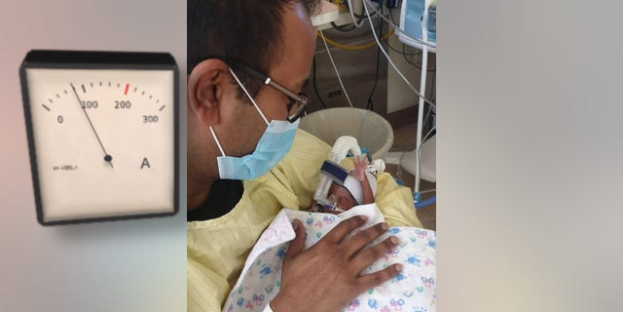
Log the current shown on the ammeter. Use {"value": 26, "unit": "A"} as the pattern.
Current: {"value": 80, "unit": "A"}
